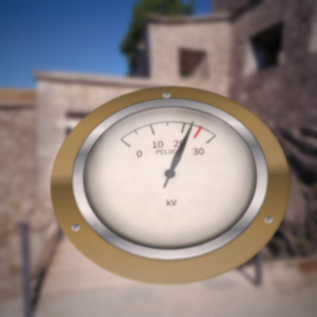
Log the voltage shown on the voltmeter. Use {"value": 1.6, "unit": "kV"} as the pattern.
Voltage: {"value": 22.5, "unit": "kV"}
